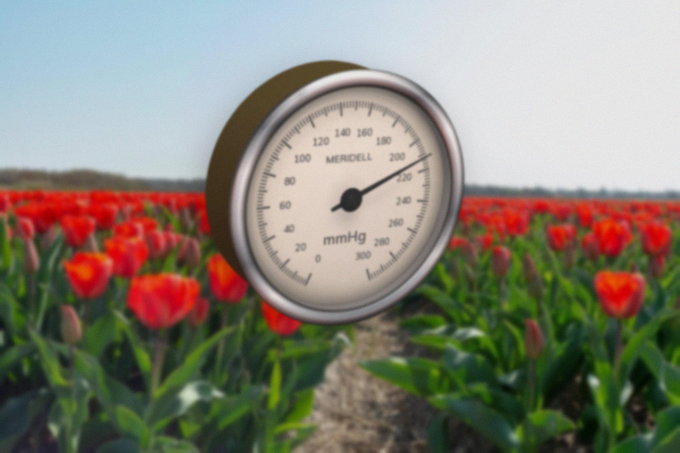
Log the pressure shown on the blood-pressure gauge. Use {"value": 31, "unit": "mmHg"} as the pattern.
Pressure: {"value": 210, "unit": "mmHg"}
